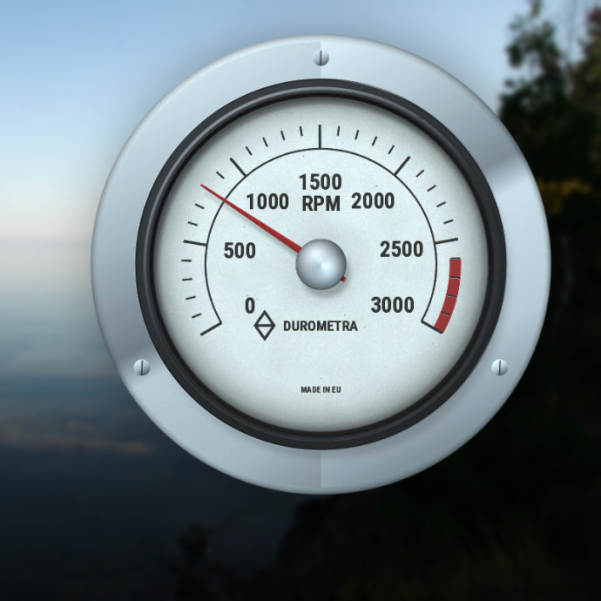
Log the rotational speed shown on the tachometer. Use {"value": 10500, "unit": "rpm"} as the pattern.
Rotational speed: {"value": 800, "unit": "rpm"}
